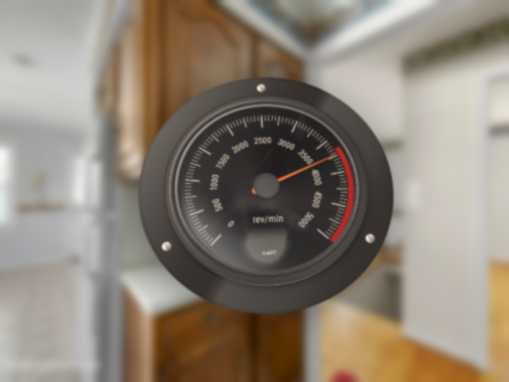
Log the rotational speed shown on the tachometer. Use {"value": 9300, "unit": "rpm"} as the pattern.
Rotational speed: {"value": 3750, "unit": "rpm"}
